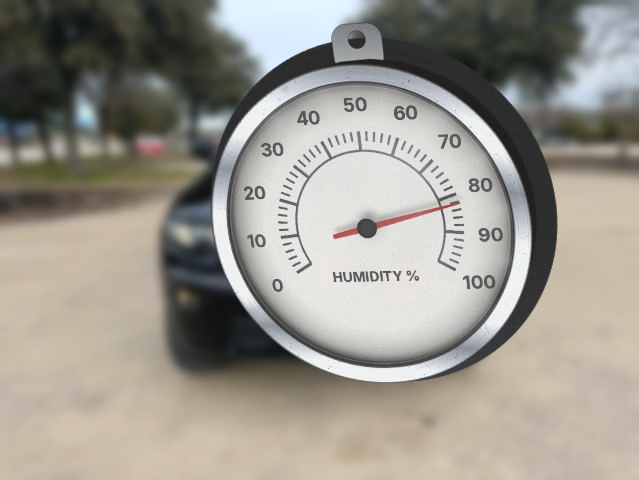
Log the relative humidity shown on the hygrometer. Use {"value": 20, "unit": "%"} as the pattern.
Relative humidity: {"value": 82, "unit": "%"}
